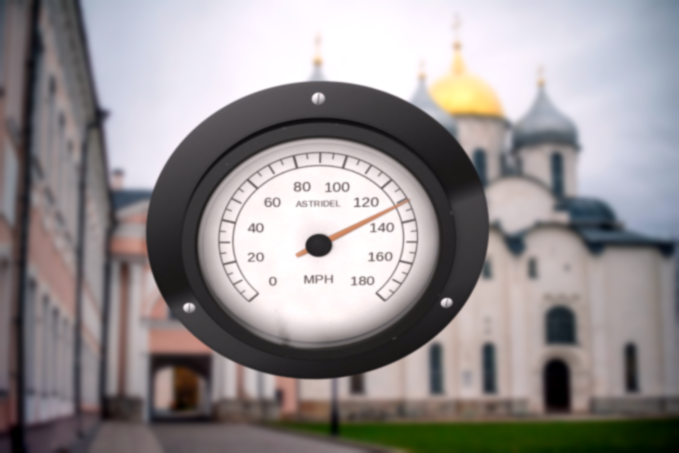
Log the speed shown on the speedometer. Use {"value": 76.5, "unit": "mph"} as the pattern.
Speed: {"value": 130, "unit": "mph"}
